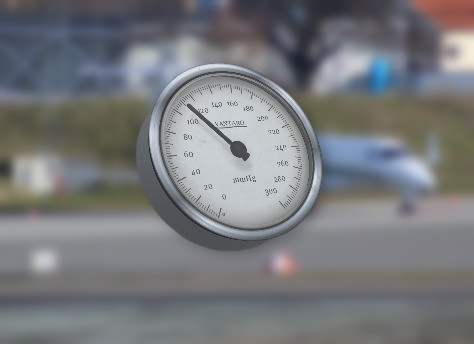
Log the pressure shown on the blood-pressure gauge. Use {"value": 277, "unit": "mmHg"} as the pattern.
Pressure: {"value": 110, "unit": "mmHg"}
